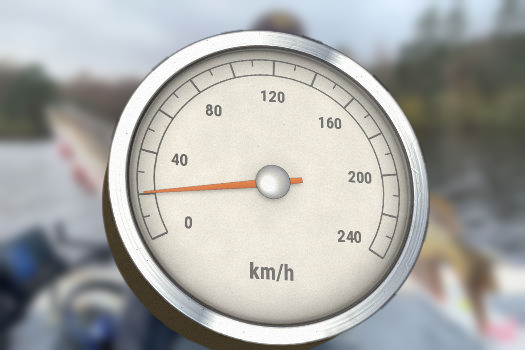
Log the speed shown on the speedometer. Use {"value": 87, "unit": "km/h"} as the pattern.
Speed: {"value": 20, "unit": "km/h"}
